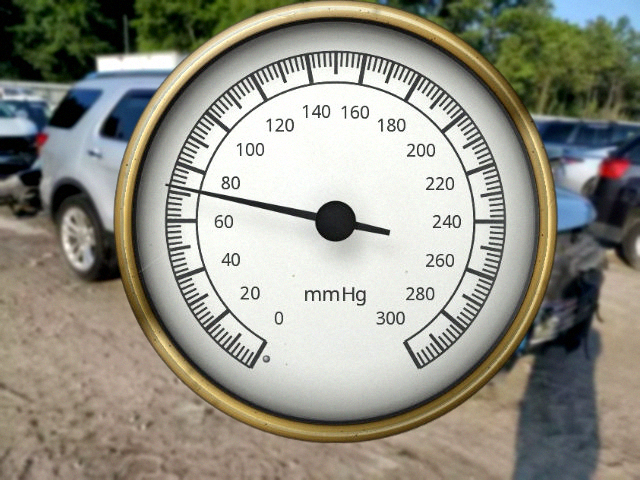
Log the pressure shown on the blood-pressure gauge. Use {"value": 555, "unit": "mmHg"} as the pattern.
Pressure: {"value": 72, "unit": "mmHg"}
